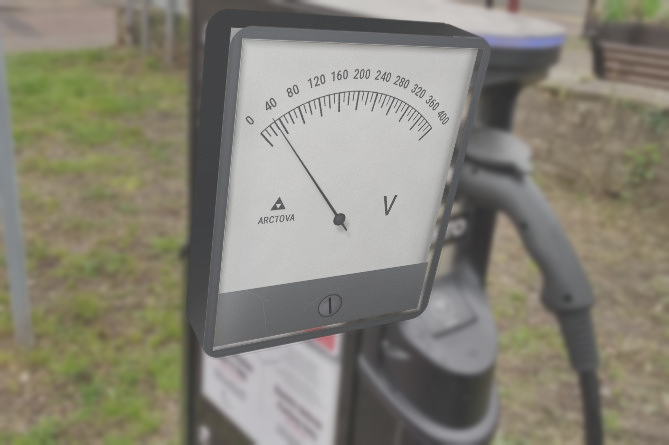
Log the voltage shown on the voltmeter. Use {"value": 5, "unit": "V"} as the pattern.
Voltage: {"value": 30, "unit": "V"}
